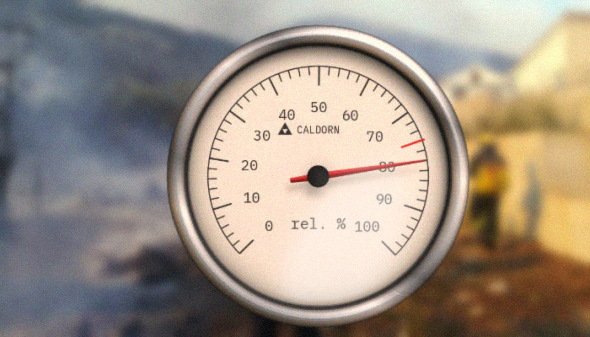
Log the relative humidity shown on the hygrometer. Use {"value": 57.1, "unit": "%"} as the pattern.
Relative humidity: {"value": 80, "unit": "%"}
